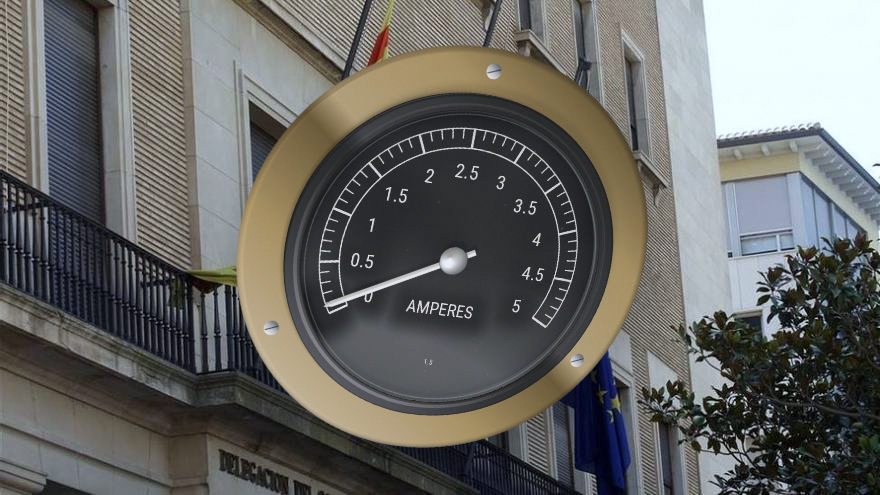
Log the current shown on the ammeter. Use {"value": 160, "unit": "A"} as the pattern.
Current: {"value": 0.1, "unit": "A"}
